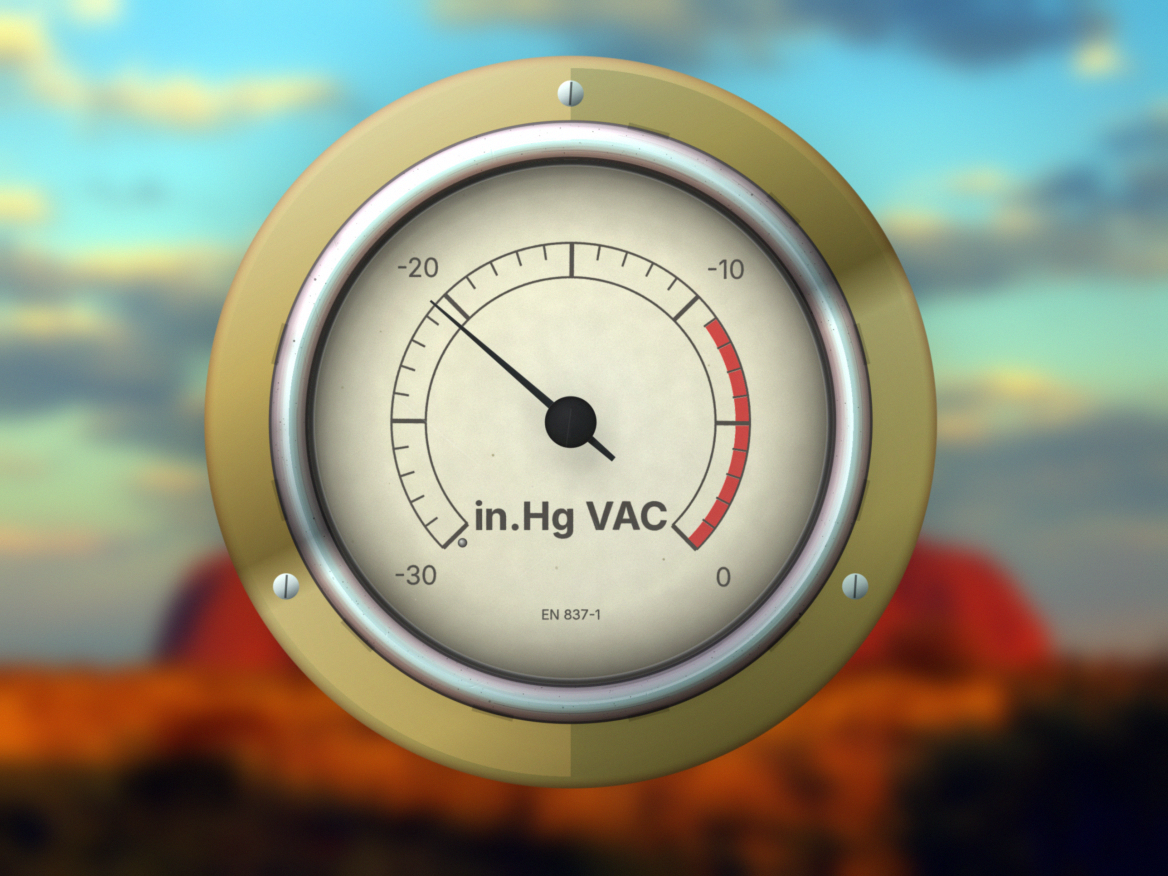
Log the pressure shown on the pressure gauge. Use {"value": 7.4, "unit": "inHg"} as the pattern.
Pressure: {"value": -20.5, "unit": "inHg"}
